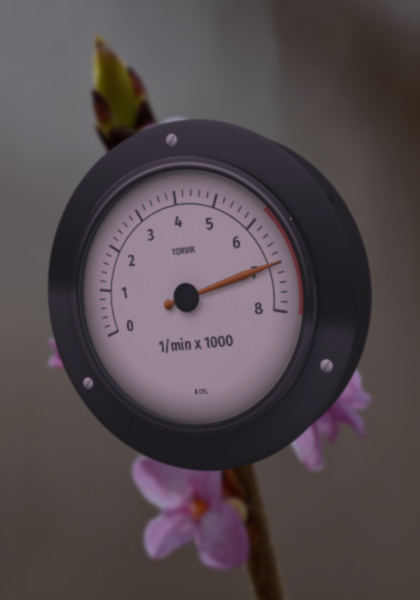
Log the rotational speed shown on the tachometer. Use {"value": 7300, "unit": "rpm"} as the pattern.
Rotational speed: {"value": 7000, "unit": "rpm"}
